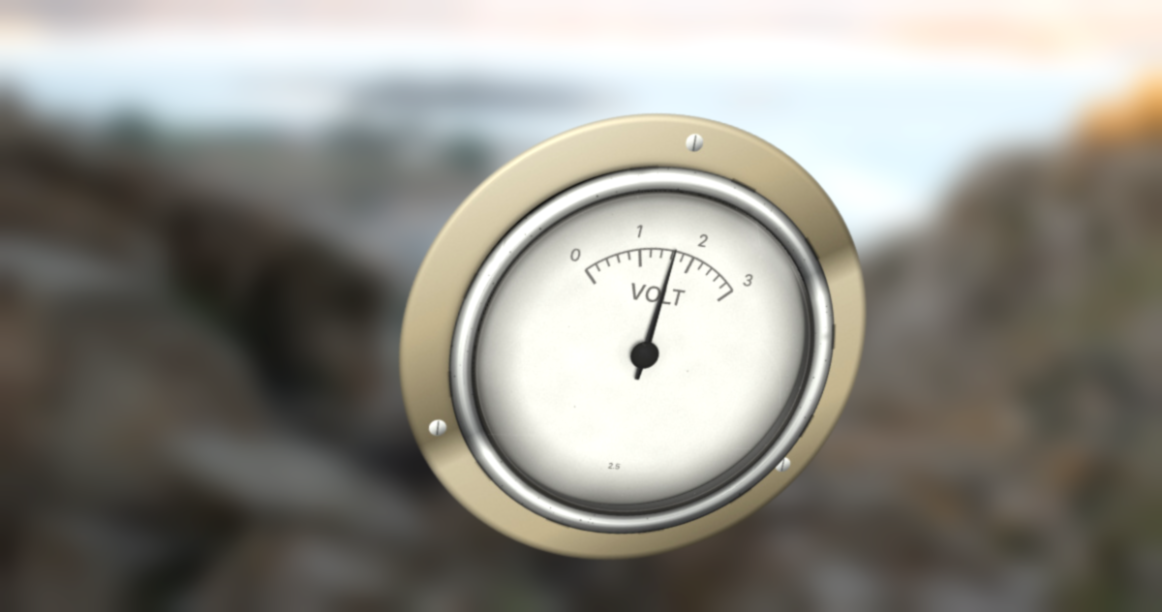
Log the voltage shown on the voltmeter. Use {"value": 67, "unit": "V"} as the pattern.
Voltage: {"value": 1.6, "unit": "V"}
